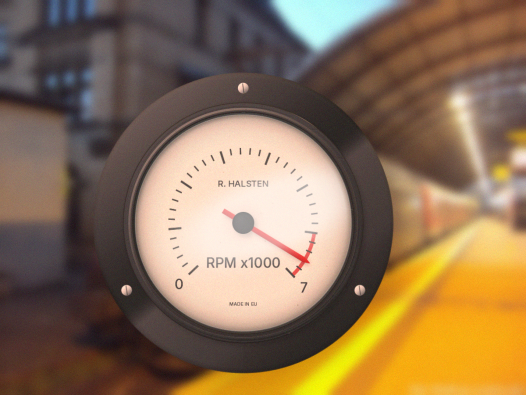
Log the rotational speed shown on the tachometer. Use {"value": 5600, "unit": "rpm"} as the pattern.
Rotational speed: {"value": 6600, "unit": "rpm"}
